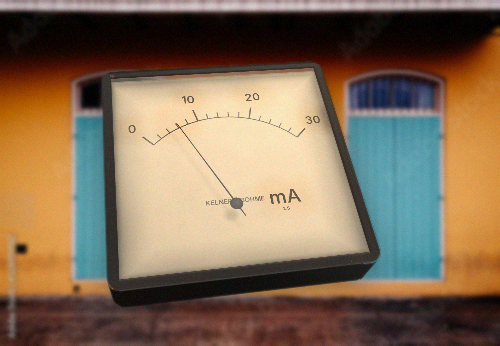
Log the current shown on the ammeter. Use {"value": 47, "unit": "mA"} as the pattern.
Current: {"value": 6, "unit": "mA"}
